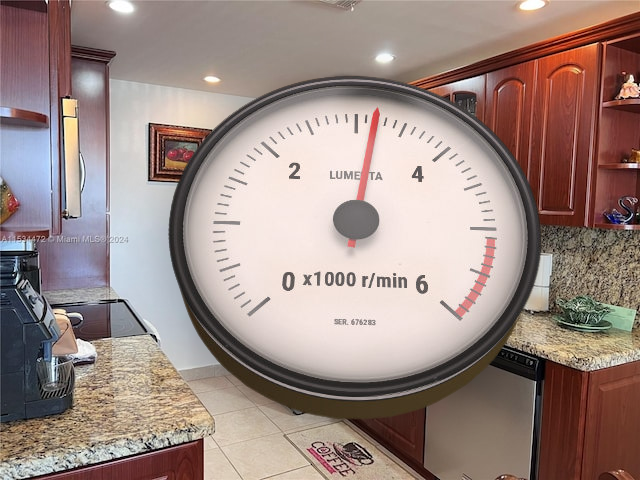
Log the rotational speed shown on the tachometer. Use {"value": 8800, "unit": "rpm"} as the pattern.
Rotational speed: {"value": 3200, "unit": "rpm"}
